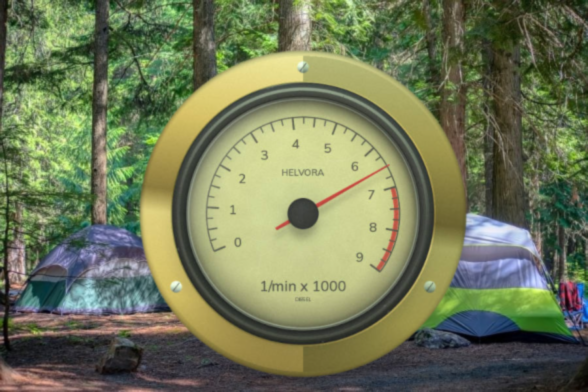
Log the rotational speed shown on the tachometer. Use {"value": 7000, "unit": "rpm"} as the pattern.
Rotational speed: {"value": 6500, "unit": "rpm"}
